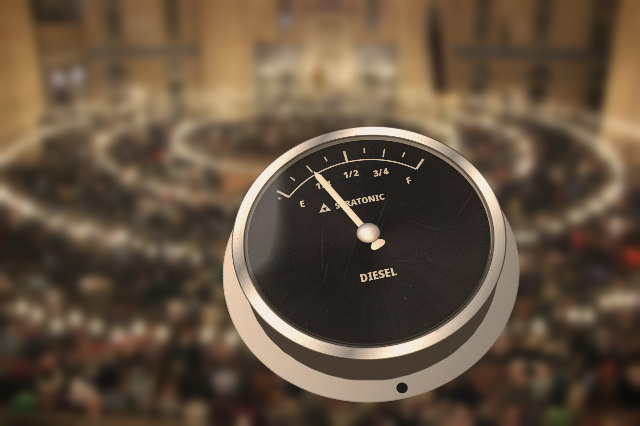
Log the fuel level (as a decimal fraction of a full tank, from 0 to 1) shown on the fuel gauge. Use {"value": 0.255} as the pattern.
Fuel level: {"value": 0.25}
